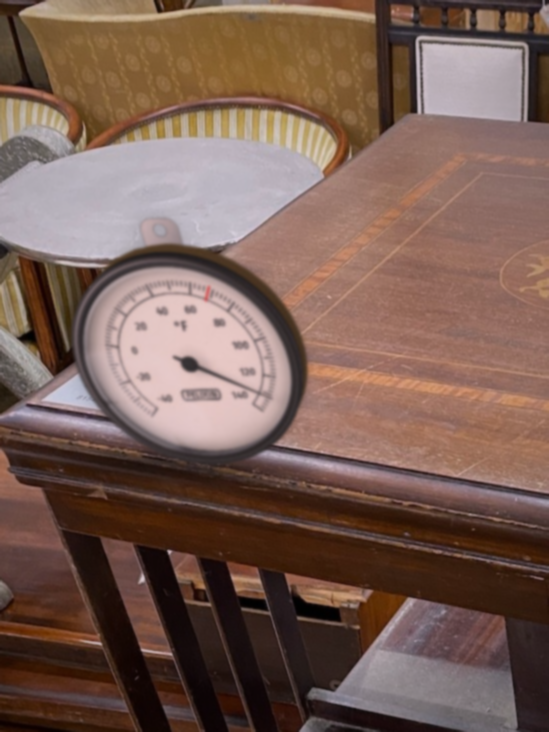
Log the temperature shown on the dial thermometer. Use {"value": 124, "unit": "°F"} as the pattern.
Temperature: {"value": 130, "unit": "°F"}
